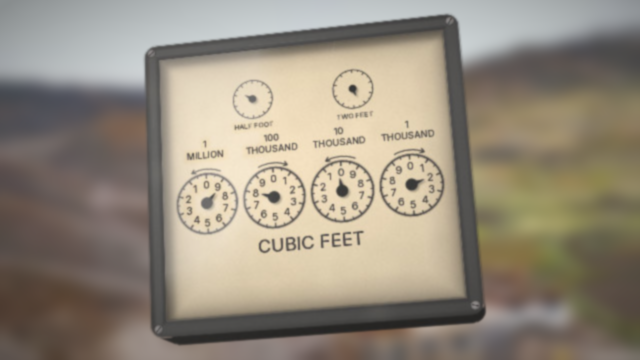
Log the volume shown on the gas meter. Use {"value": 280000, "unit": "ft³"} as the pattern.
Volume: {"value": 880200, "unit": "ft³"}
